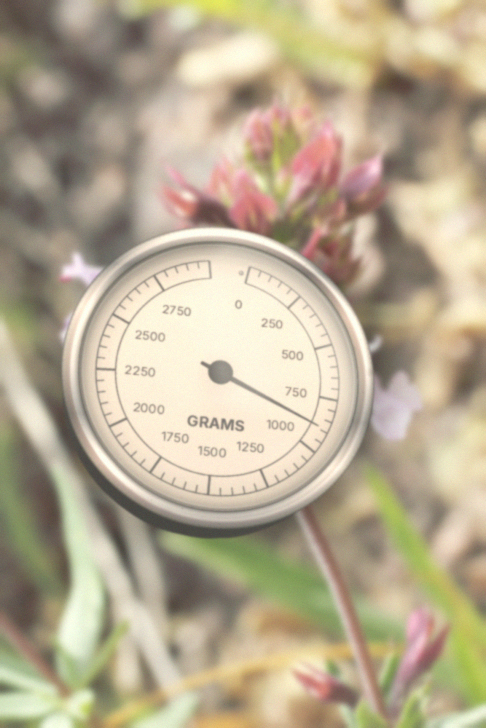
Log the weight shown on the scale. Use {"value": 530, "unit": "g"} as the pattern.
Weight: {"value": 900, "unit": "g"}
